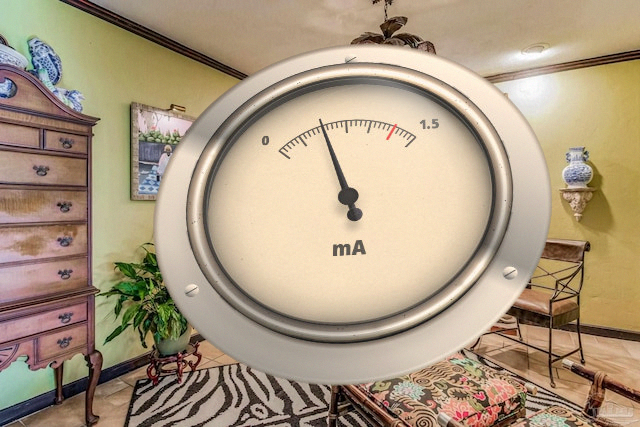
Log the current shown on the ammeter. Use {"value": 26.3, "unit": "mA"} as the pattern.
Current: {"value": 0.5, "unit": "mA"}
